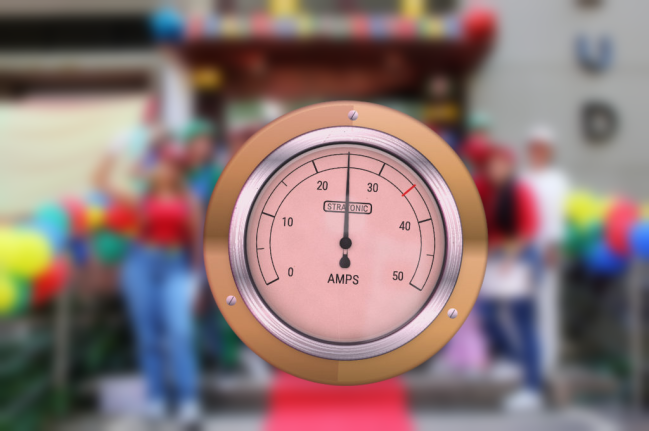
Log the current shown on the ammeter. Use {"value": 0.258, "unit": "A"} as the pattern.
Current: {"value": 25, "unit": "A"}
